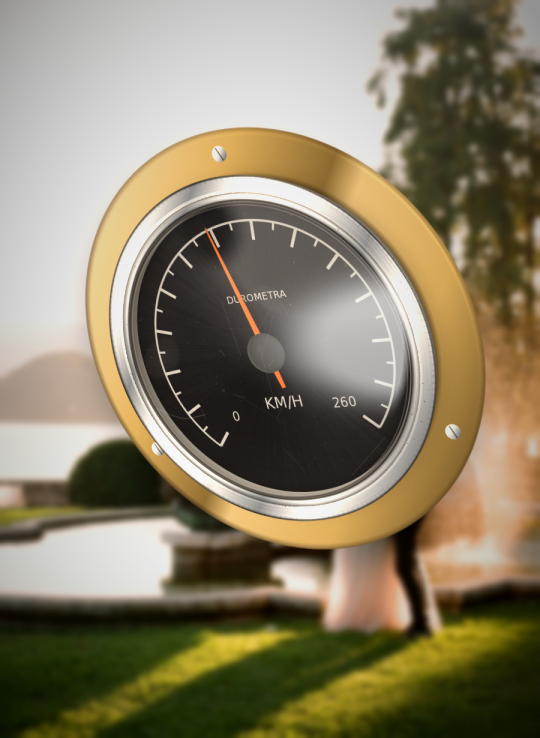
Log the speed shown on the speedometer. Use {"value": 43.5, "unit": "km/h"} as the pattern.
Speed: {"value": 120, "unit": "km/h"}
